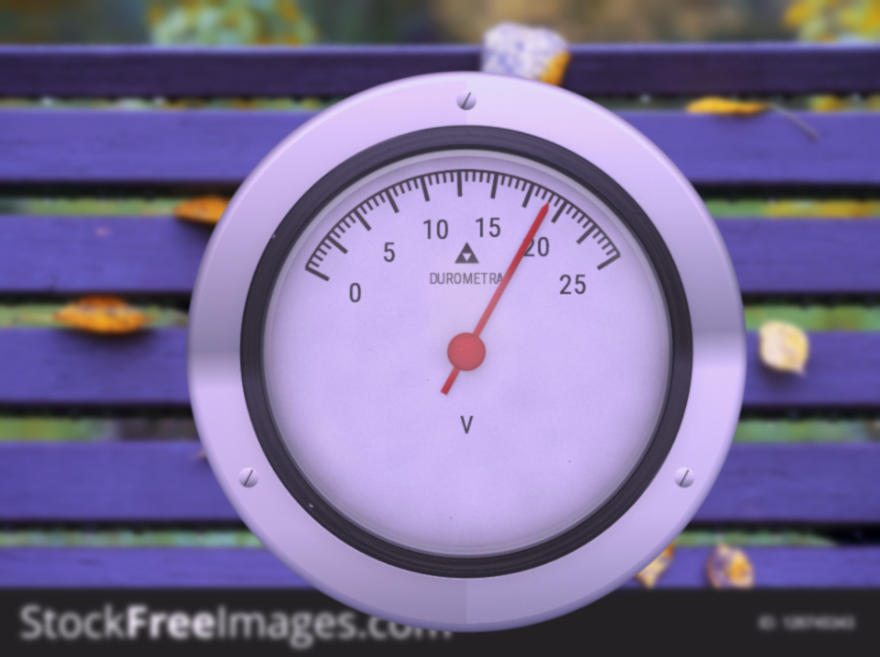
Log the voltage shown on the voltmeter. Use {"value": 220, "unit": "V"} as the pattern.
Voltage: {"value": 19, "unit": "V"}
